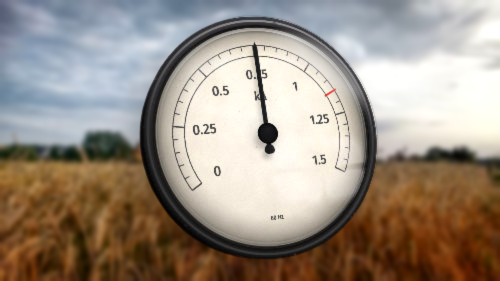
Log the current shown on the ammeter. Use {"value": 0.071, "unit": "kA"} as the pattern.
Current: {"value": 0.75, "unit": "kA"}
